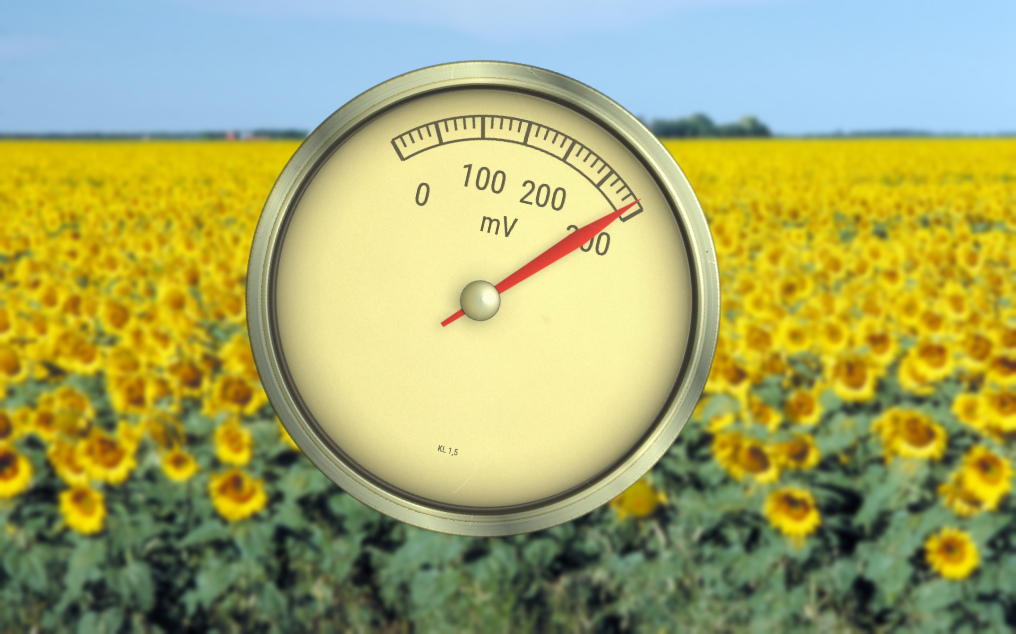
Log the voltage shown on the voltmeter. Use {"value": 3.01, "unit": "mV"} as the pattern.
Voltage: {"value": 290, "unit": "mV"}
